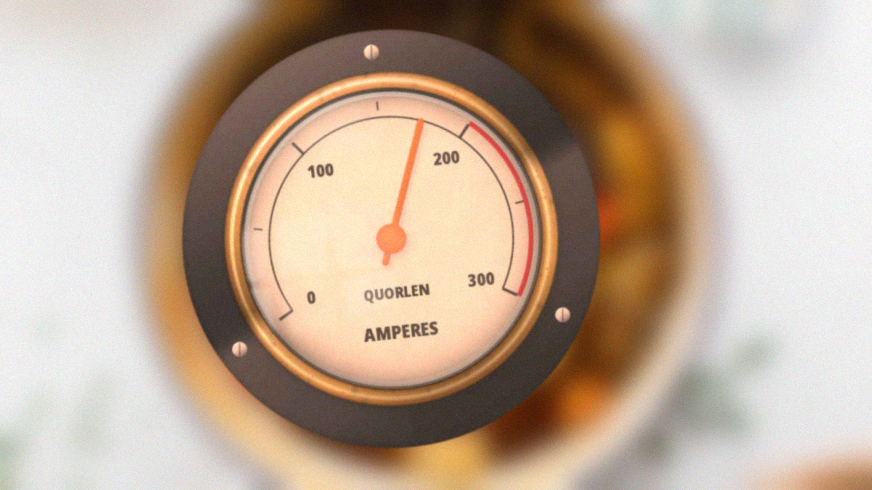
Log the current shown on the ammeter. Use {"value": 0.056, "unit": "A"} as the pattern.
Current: {"value": 175, "unit": "A"}
